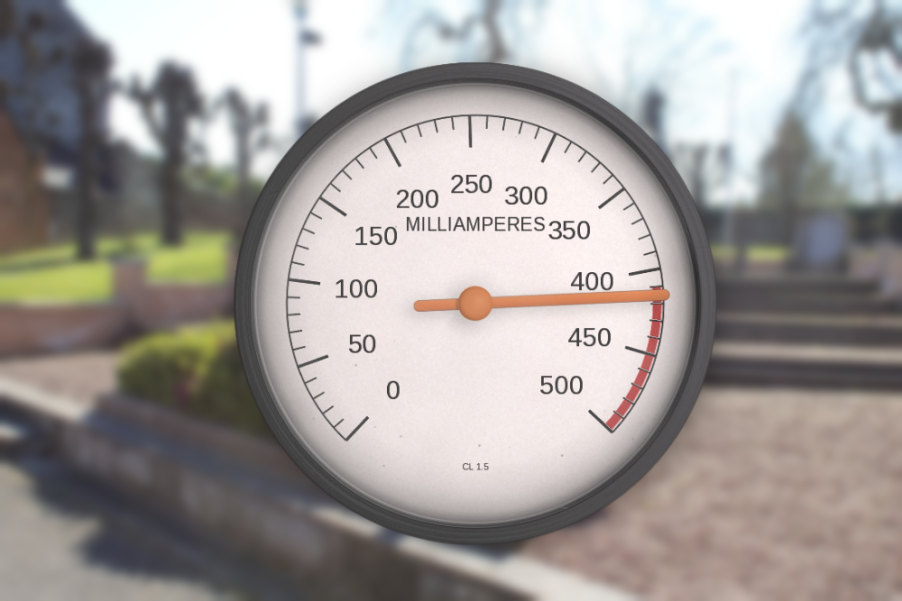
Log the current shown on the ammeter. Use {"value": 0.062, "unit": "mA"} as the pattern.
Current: {"value": 415, "unit": "mA"}
